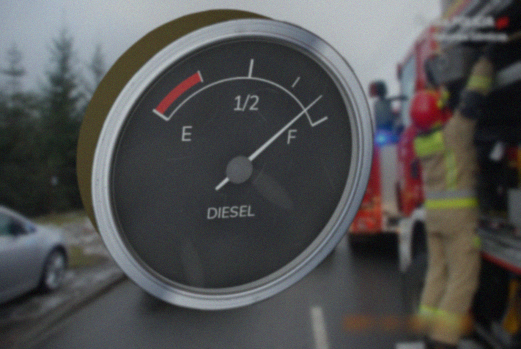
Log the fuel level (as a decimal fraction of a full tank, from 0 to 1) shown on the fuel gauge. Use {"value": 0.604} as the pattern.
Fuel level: {"value": 0.875}
